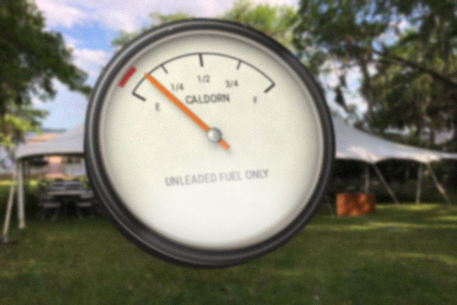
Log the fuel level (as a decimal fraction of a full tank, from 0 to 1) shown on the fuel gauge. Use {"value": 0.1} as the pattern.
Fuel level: {"value": 0.125}
